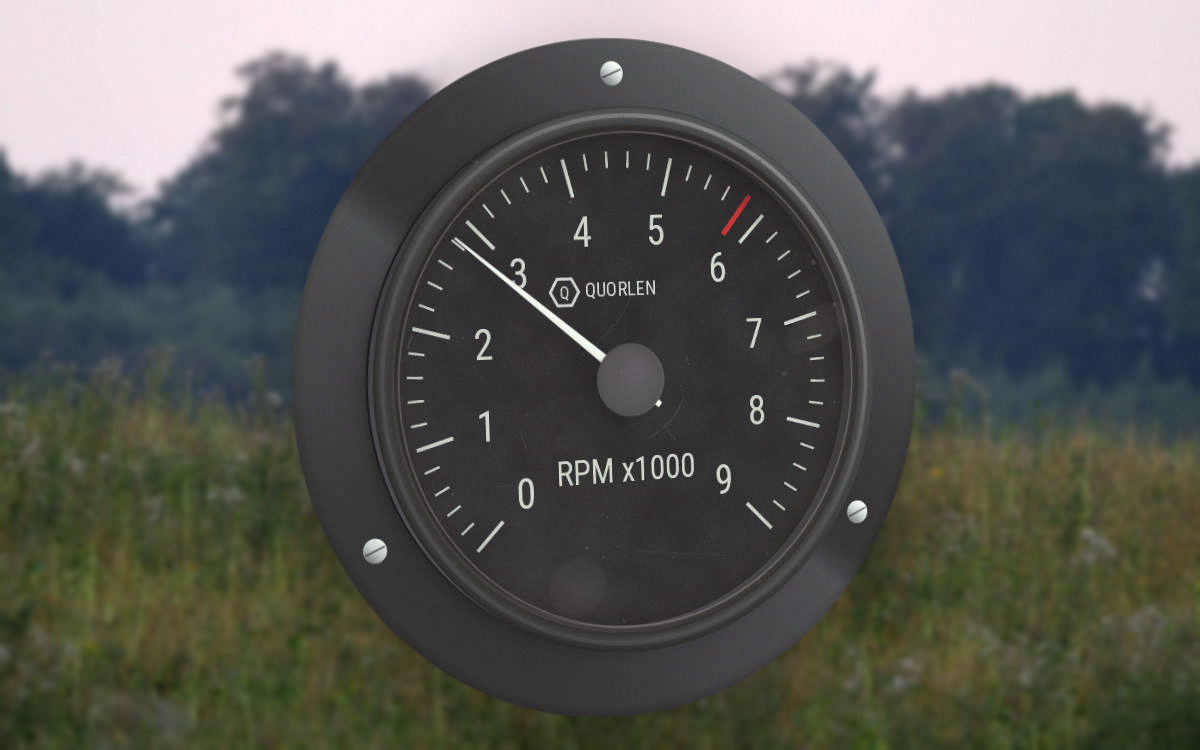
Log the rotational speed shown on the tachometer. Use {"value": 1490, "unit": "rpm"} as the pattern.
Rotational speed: {"value": 2800, "unit": "rpm"}
